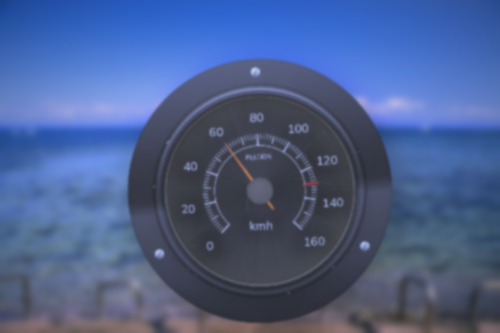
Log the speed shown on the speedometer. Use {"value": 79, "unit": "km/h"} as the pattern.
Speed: {"value": 60, "unit": "km/h"}
